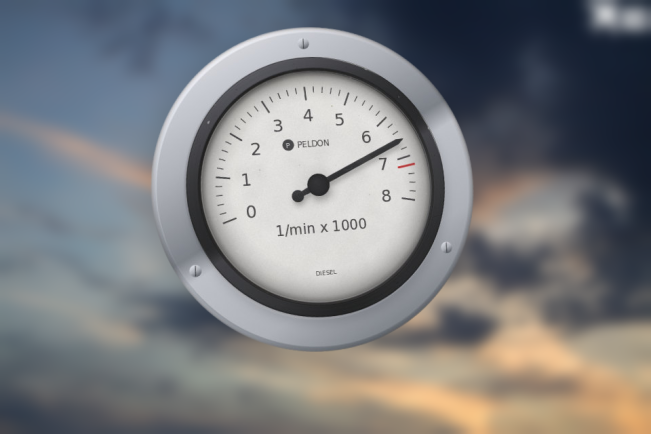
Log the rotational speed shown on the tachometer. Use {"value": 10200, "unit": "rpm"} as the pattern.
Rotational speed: {"value": 6600, "unit": "rpm"}
